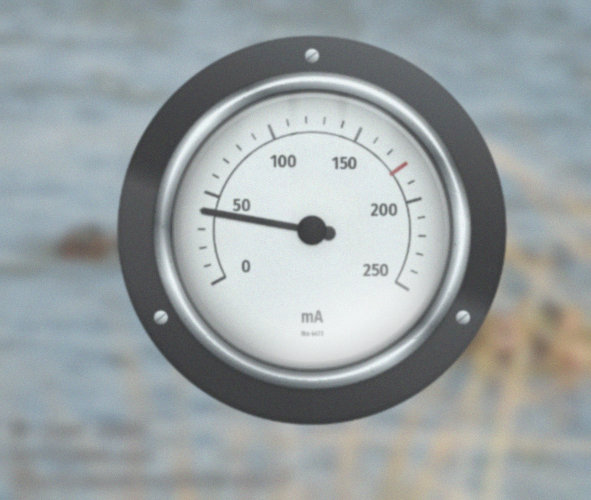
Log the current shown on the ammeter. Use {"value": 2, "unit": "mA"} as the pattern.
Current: {"value": 40, "unit": "mA"}
